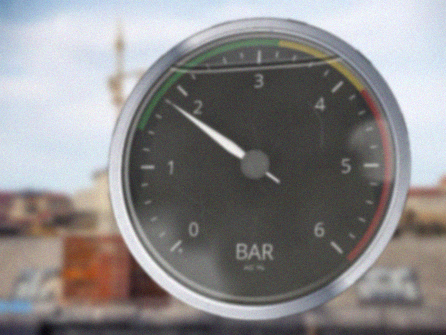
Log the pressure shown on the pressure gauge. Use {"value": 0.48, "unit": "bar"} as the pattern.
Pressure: {"value": 1.8, "unit": "bar"}
